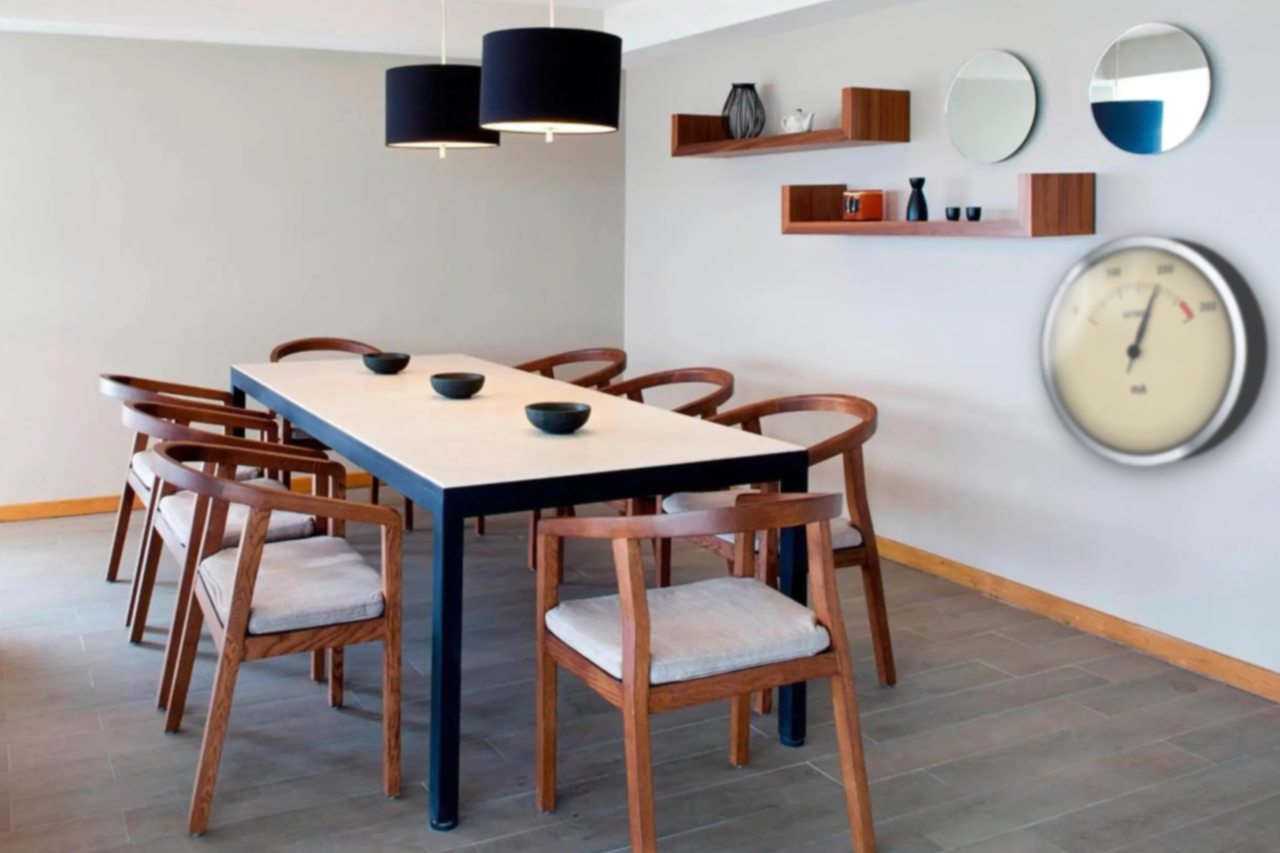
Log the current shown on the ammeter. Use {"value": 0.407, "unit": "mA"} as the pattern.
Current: {"value": 200, "unit": "mA"}
